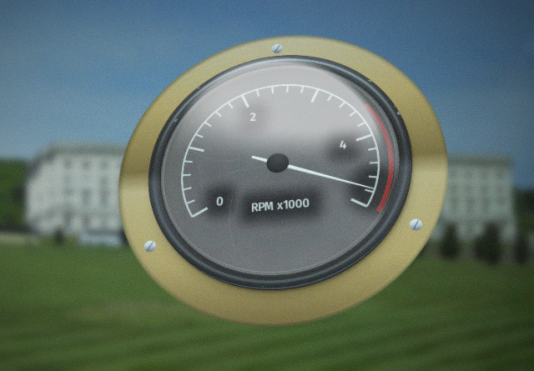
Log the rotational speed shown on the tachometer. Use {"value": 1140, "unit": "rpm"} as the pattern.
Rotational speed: {"value": 4800, "unit": "rpm"}
